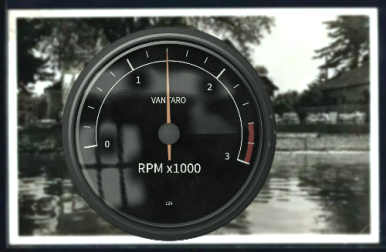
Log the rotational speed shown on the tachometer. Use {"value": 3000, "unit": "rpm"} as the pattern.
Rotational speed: {"value": 1400, "unit": "rpm"}
